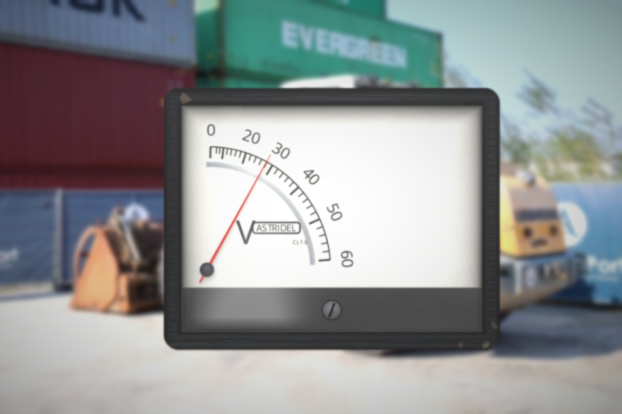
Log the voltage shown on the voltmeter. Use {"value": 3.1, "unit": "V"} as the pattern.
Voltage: {"value": 28, "unit": "V"}
